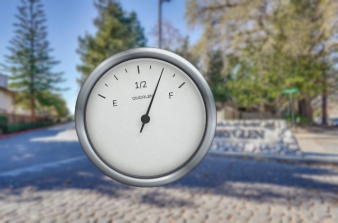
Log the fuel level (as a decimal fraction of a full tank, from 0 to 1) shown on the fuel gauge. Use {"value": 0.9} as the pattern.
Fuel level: {"value": 0.75}
